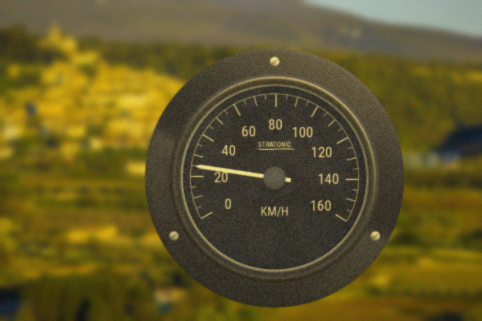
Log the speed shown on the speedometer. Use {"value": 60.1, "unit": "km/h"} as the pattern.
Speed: {"value": 25, "unit": "km/h"}
